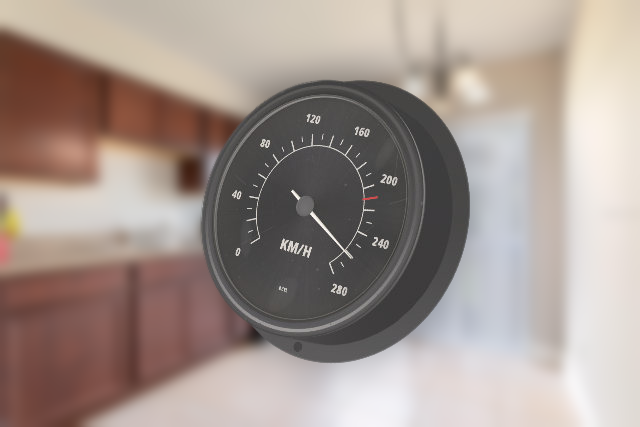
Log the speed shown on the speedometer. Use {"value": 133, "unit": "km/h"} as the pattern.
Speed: {"value": 260, "unit": "km/h"}
